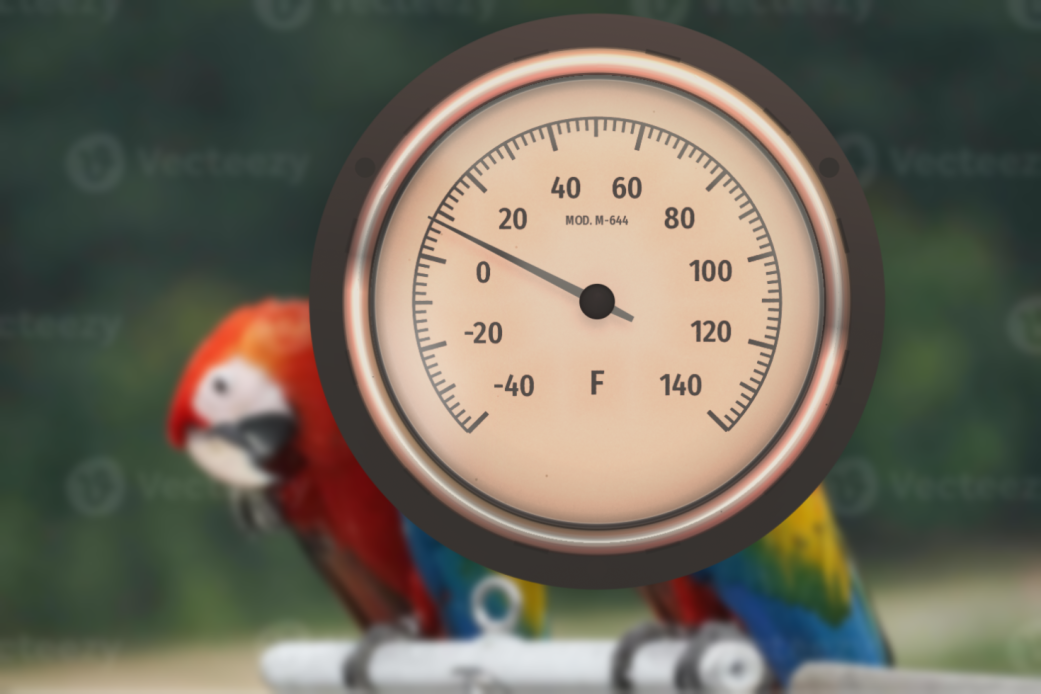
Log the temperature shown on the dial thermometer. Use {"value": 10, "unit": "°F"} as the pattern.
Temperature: {"value": 8, "unit": "°F"}
